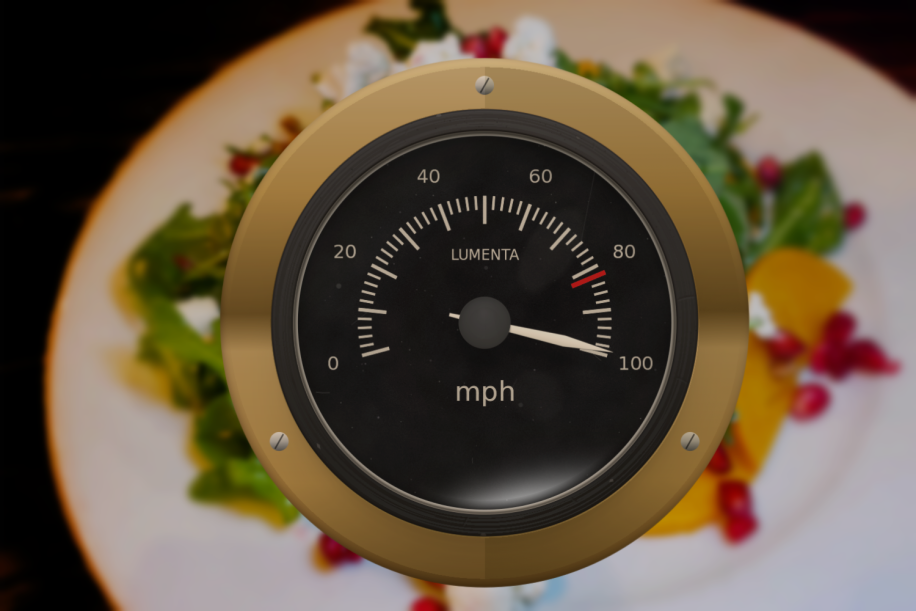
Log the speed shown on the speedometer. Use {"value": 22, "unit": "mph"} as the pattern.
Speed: {"value": 99, "unit": "mph"}
